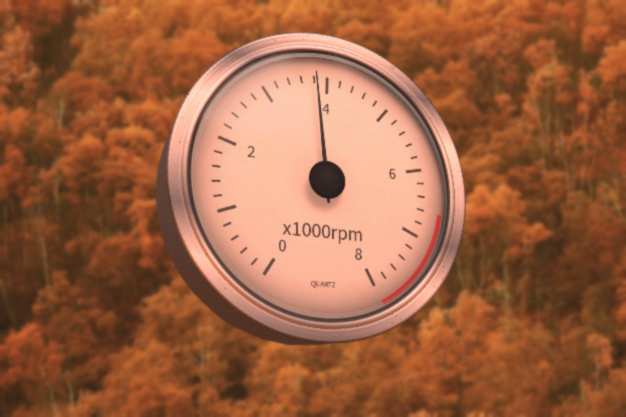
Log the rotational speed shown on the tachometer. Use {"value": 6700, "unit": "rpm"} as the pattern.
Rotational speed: {"value": 3800, "unit": "rpm"}
